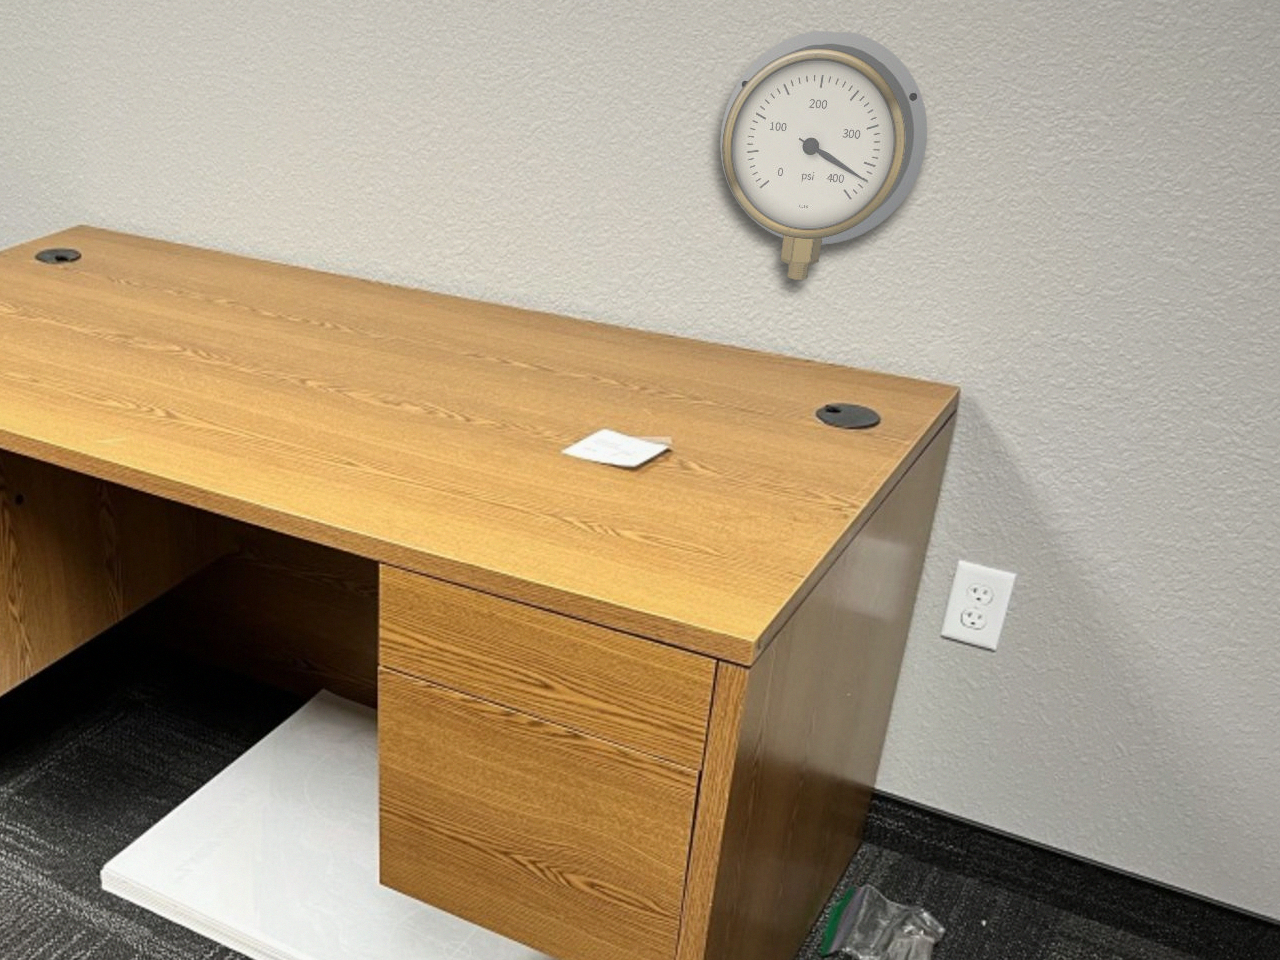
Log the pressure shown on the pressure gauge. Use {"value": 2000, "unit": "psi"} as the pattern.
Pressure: {"value": 370, "unit": "psi"}
